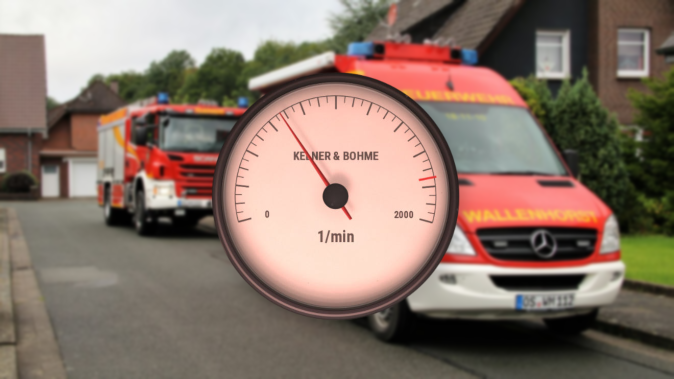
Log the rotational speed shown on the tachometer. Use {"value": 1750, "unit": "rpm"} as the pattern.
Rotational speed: {"value": 675, "unit": "rpm"}
